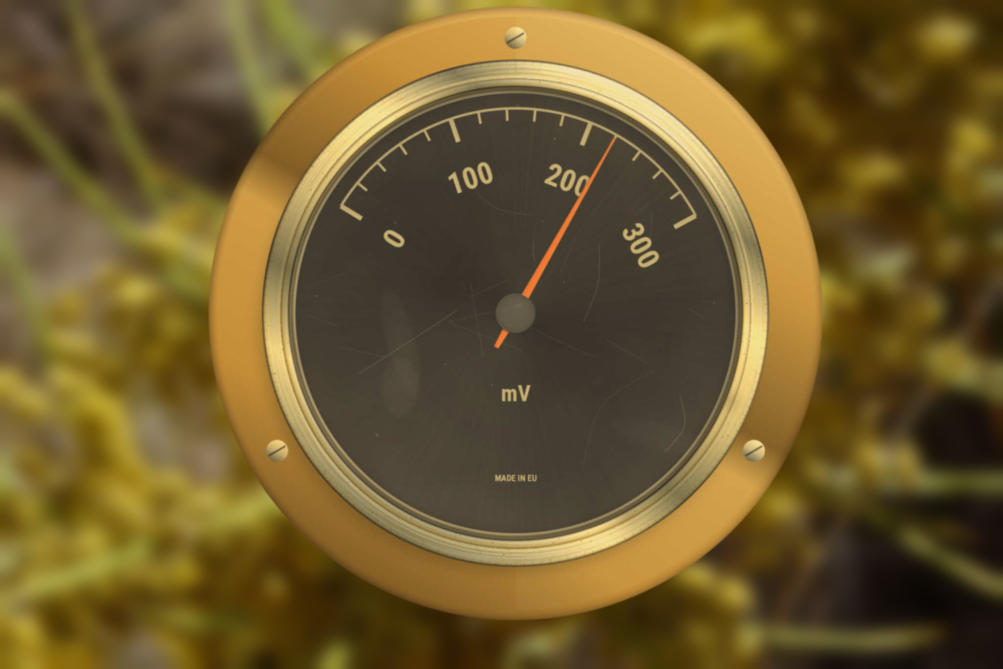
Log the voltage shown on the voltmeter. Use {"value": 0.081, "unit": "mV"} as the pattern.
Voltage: {"value": 220, "unit": "mV"}
